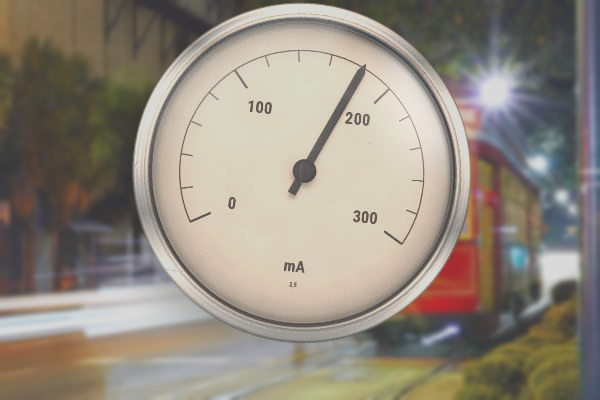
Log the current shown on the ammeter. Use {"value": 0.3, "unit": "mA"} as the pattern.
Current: {"value": 180, "unit": "mA"}
